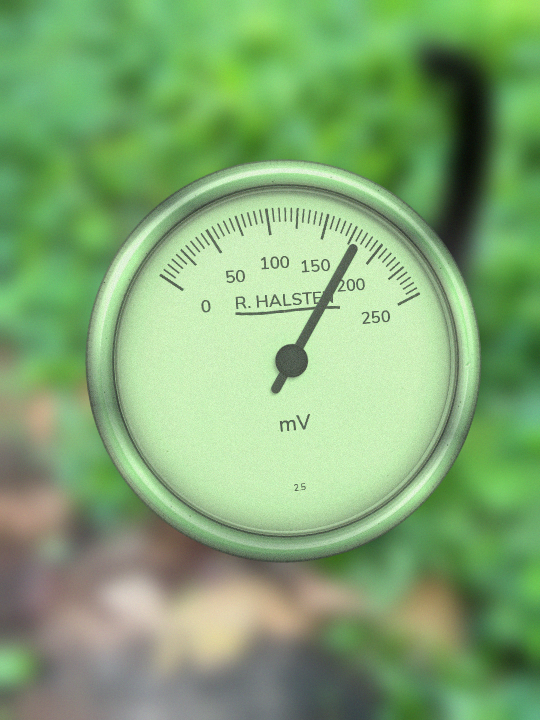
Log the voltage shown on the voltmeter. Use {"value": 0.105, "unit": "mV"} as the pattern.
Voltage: {"value": 180, "unit": "mV"}
